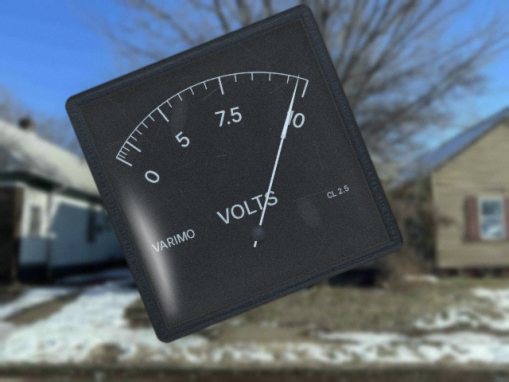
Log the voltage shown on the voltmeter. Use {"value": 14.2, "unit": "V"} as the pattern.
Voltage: {"value": 9.75, "unit": "V"}
